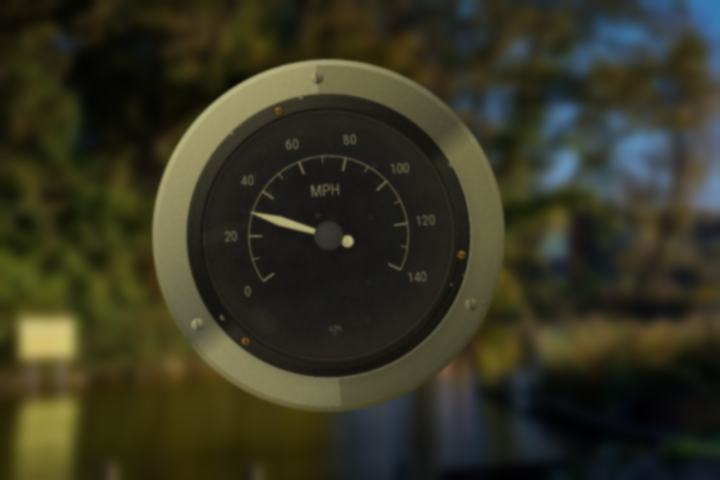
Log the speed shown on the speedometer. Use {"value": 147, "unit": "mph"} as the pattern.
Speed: {"value": 30, "unit": "mph"}
